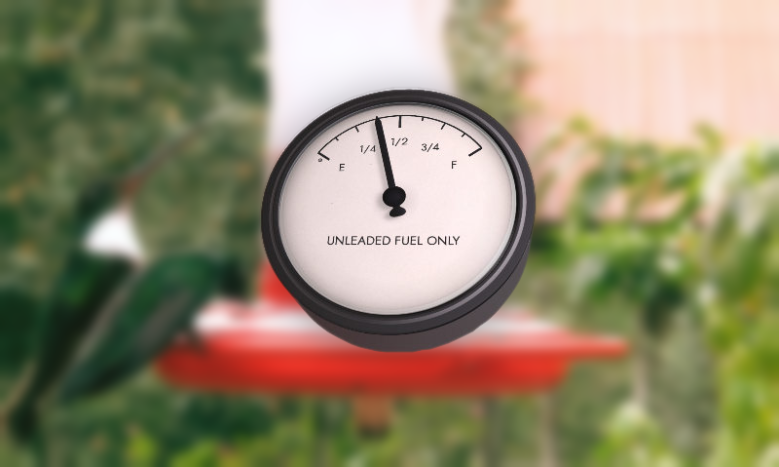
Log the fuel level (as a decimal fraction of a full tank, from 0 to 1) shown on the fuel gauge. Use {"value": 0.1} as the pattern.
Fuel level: {"value": 0.375}
